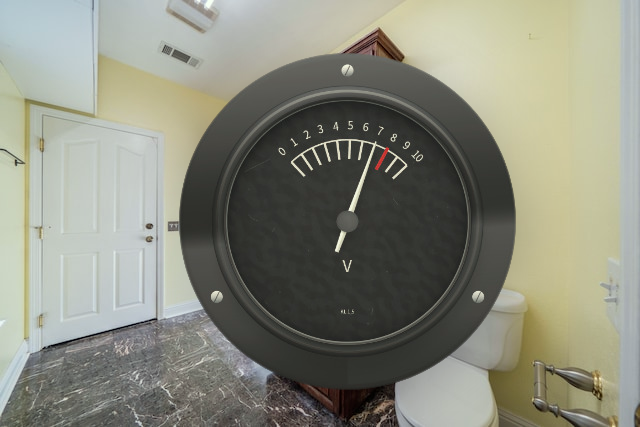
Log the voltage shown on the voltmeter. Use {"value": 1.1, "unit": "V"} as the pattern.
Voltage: {"value": 7, "unit": "V"}
